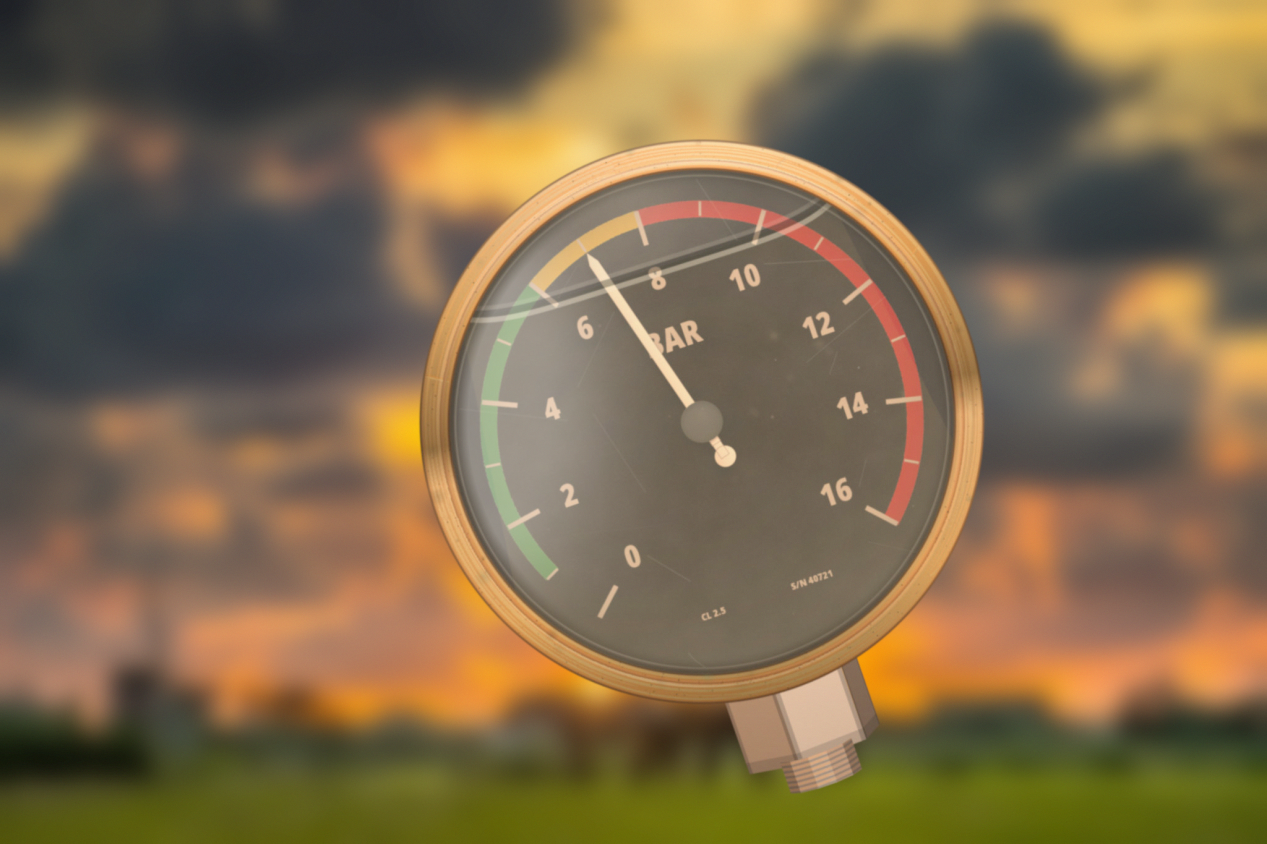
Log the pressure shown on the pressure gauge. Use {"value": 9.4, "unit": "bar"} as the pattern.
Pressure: {"value": 7, "unit": "bar"}
